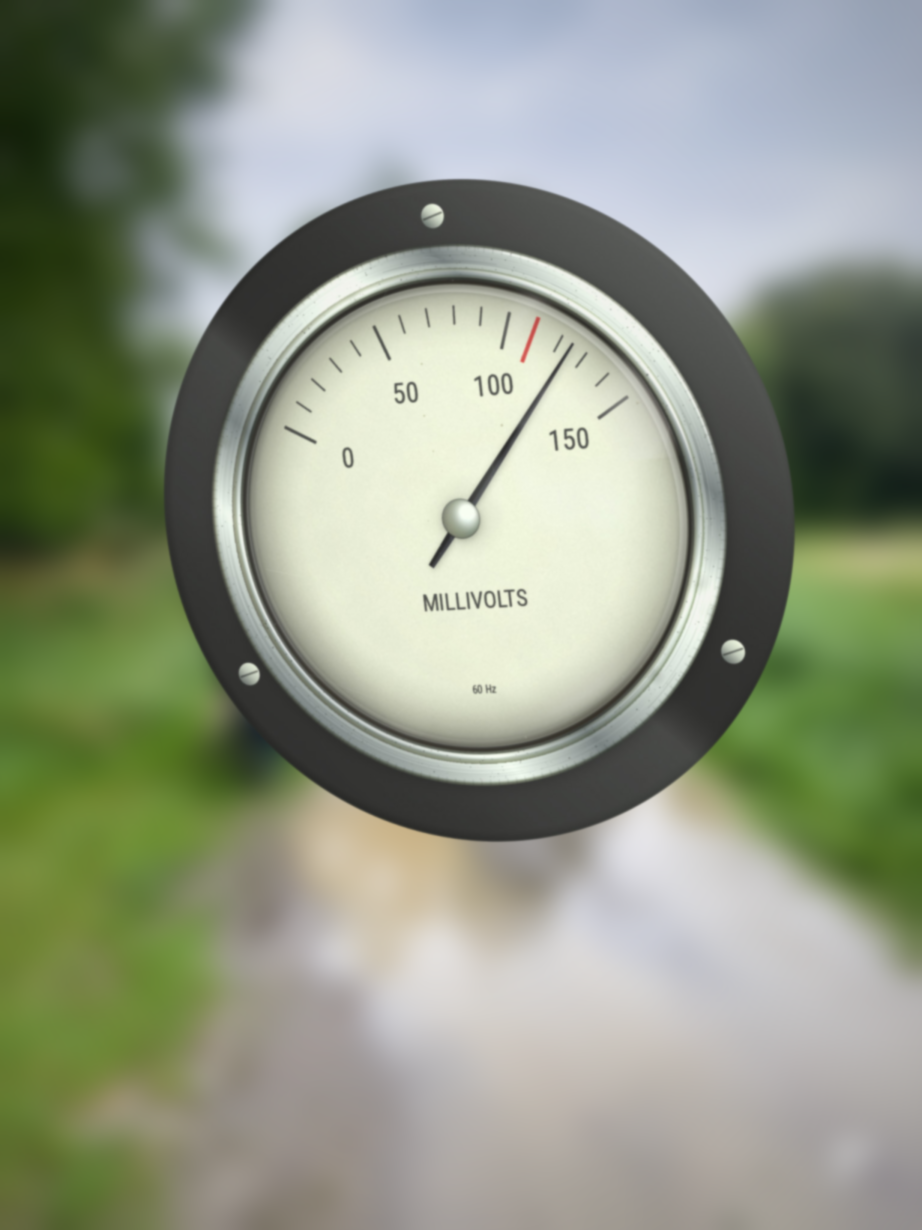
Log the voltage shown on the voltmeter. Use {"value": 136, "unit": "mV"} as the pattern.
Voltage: {"value": 125, "unit": "mV"}
